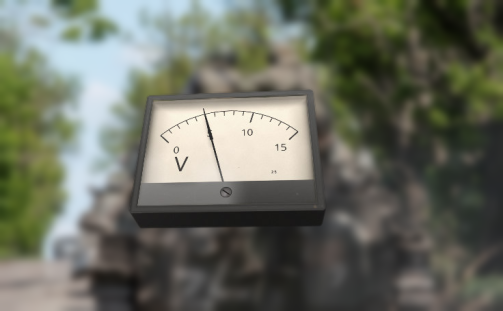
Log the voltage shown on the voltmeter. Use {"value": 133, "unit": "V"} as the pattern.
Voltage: {"value": 5, "unit": "V"}
